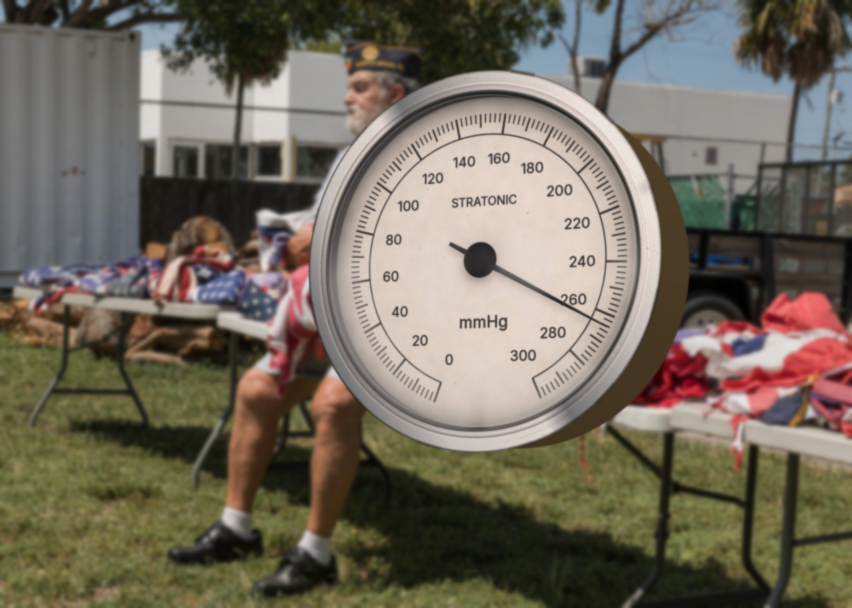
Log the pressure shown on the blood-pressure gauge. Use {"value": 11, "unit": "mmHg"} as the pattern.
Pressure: {"value": 264, "unit": "mmHg"}
